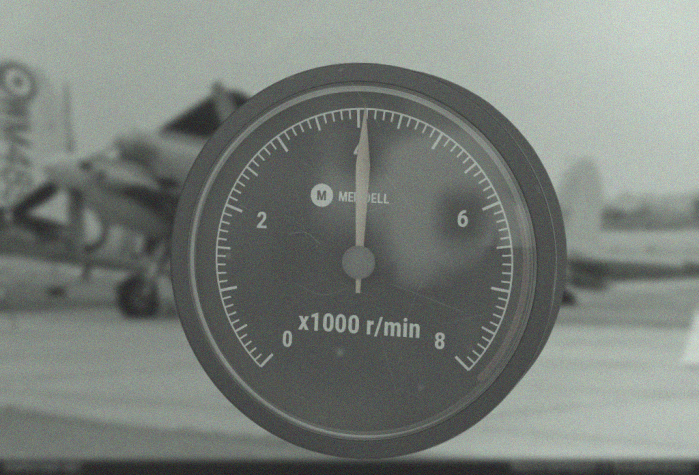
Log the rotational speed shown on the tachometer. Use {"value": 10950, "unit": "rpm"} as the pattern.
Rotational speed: {"value": 4100, "unit": "rpm"}
